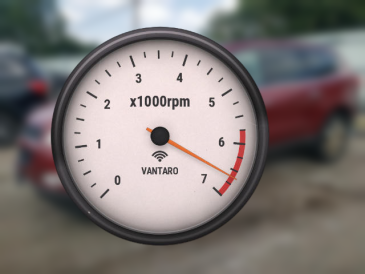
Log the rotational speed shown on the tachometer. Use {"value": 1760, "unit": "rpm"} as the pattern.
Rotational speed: {"value": 6625, "unit": "rpm"}
